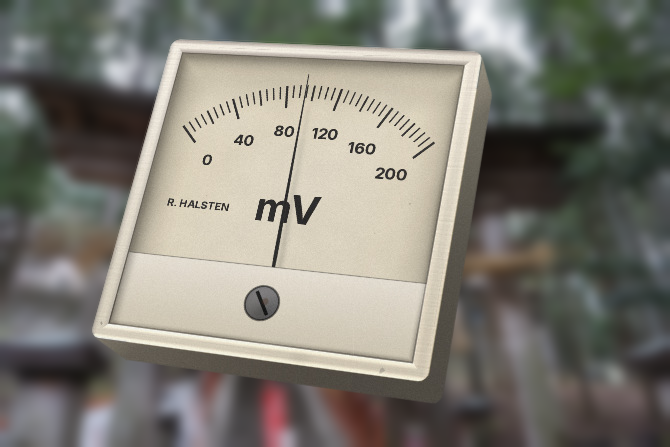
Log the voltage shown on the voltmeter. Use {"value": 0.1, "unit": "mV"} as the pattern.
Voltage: {"value": 95, "unit": "mV"}
